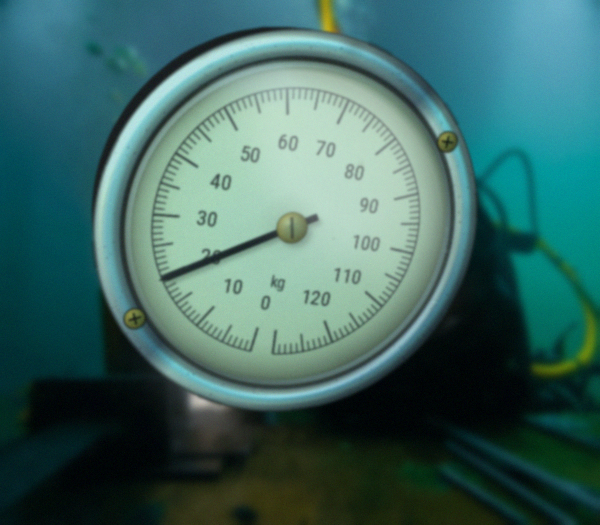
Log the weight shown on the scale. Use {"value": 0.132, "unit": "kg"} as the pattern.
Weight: {"value": 20, "unit": "kg"}
